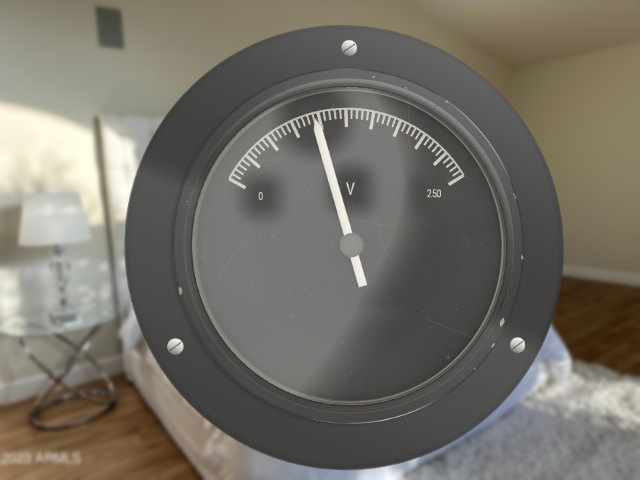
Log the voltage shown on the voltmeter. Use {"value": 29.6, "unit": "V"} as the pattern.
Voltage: {"value": 95, "unit": "V"}
